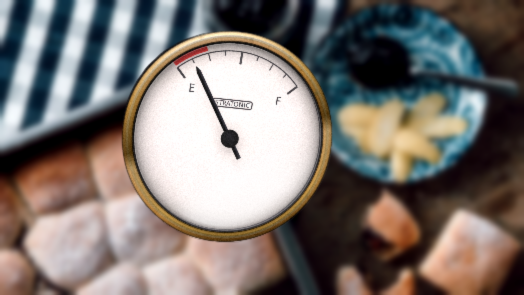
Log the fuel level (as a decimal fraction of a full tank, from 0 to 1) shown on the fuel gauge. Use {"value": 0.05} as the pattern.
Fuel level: {"value": 0.125}
